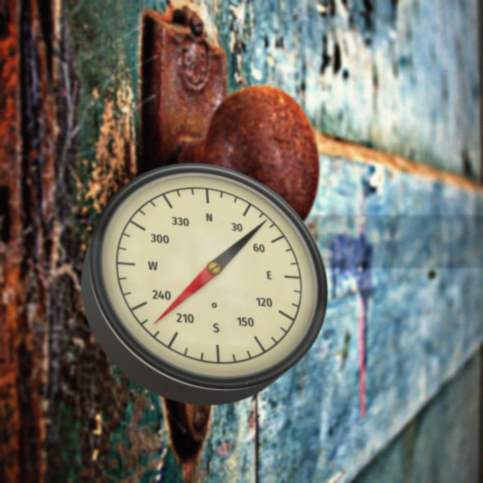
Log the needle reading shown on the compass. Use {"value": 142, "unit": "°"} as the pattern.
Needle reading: {"value": 225, "unit": "°"}
